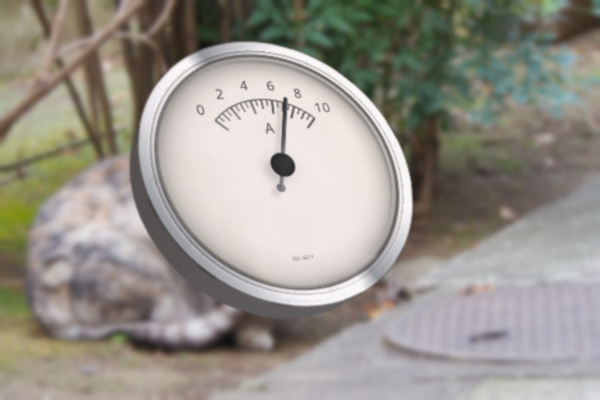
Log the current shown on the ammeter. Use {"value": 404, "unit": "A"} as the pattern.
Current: {"value": 7, "unit": "A"}
